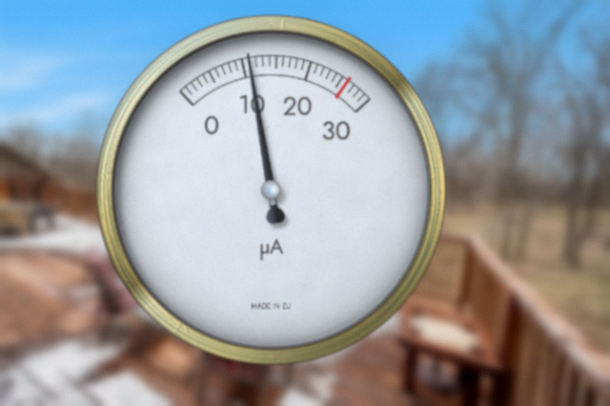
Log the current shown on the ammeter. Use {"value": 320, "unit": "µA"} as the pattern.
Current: {"value": 11, "unit": "µA"}
